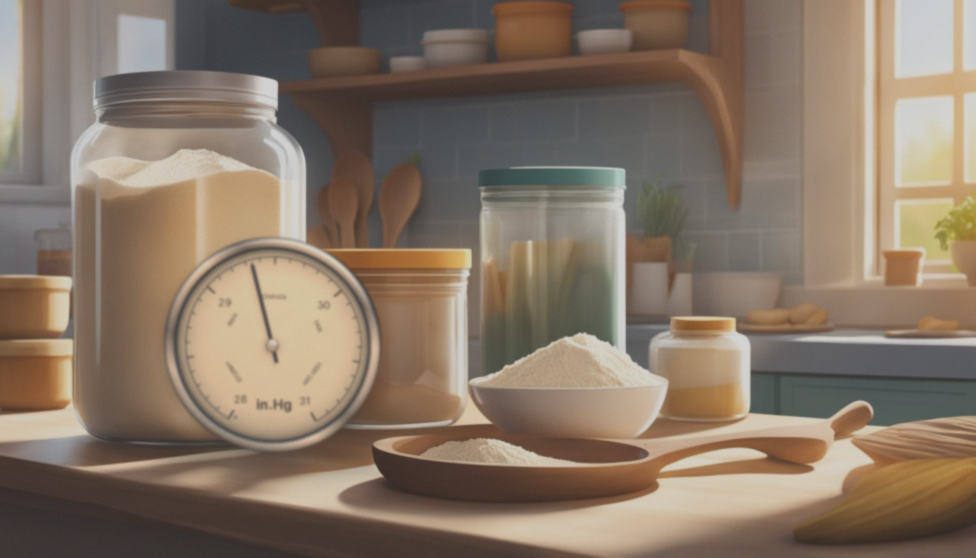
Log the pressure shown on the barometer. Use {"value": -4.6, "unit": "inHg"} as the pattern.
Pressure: {"value": 29.35, "unit": "inHg"}
